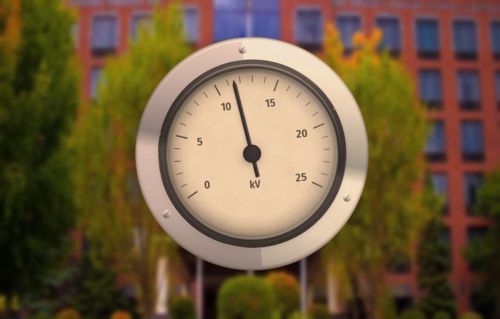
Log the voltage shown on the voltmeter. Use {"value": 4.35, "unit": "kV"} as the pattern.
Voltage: {"value": 11.5, "unit": "kV"}
